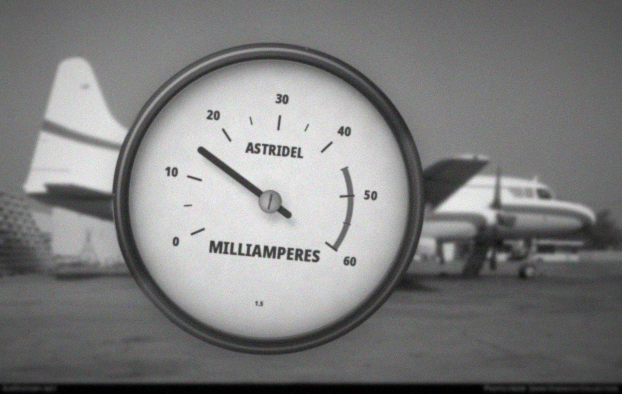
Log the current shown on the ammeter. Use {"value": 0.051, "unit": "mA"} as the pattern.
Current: {"value": 15, "unit": "mA"}
